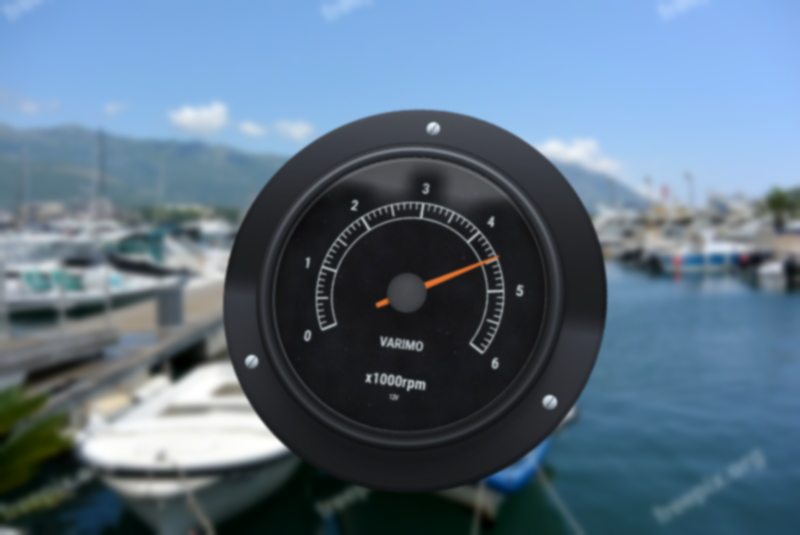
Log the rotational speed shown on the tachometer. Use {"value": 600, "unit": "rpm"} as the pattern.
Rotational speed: {"value": 4500, "unit": "rpm"}
